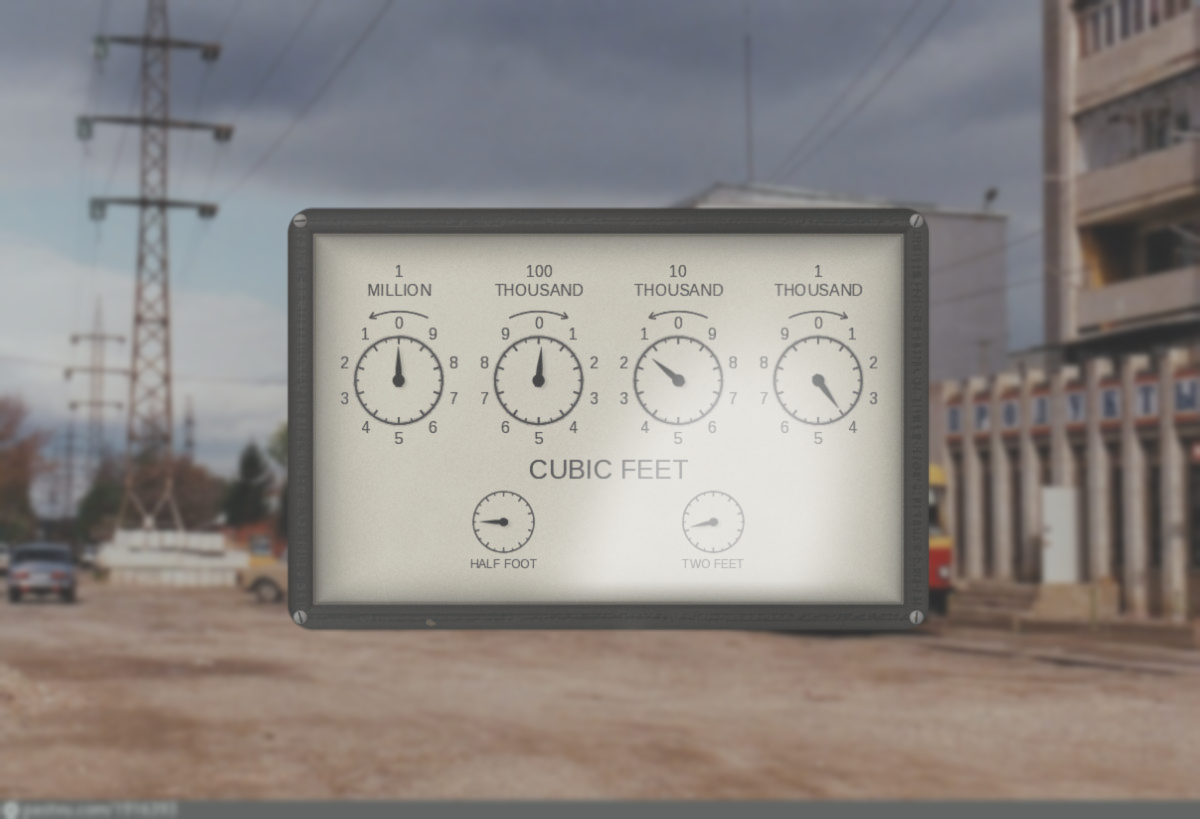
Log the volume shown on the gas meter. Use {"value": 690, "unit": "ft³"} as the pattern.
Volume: {"value": 1400, "unit": "ft³"}
